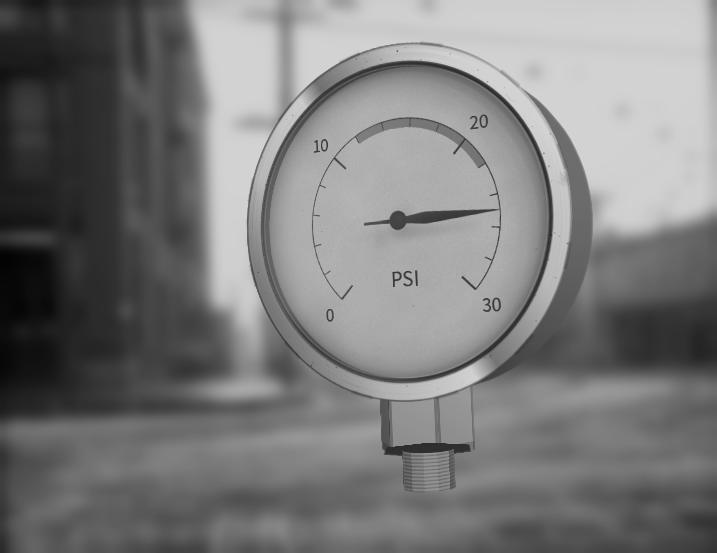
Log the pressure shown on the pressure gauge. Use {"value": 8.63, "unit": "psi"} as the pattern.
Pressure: {"value": 25, "unit": "psi"}
